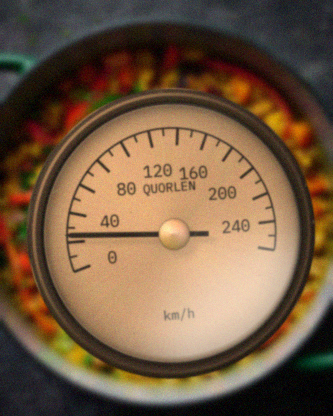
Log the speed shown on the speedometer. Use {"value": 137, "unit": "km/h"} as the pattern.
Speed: {"value": 25, "unit": "km/h"}
